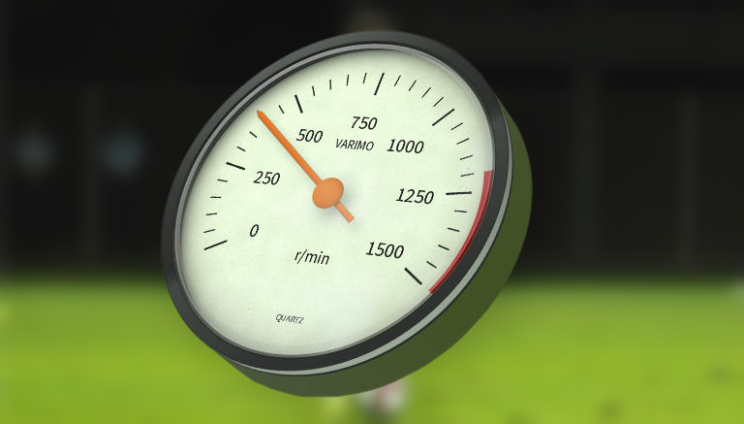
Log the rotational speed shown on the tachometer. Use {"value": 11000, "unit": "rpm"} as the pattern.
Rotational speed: {"value": 400, "unit": "rpm"}
